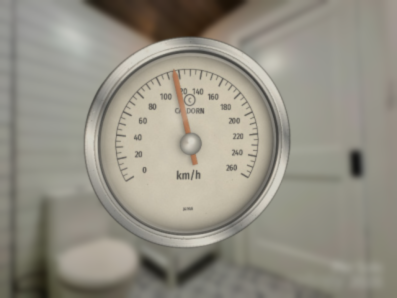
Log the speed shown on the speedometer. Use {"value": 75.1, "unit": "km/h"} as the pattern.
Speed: {"value": 115, "unit": "km/h"}
